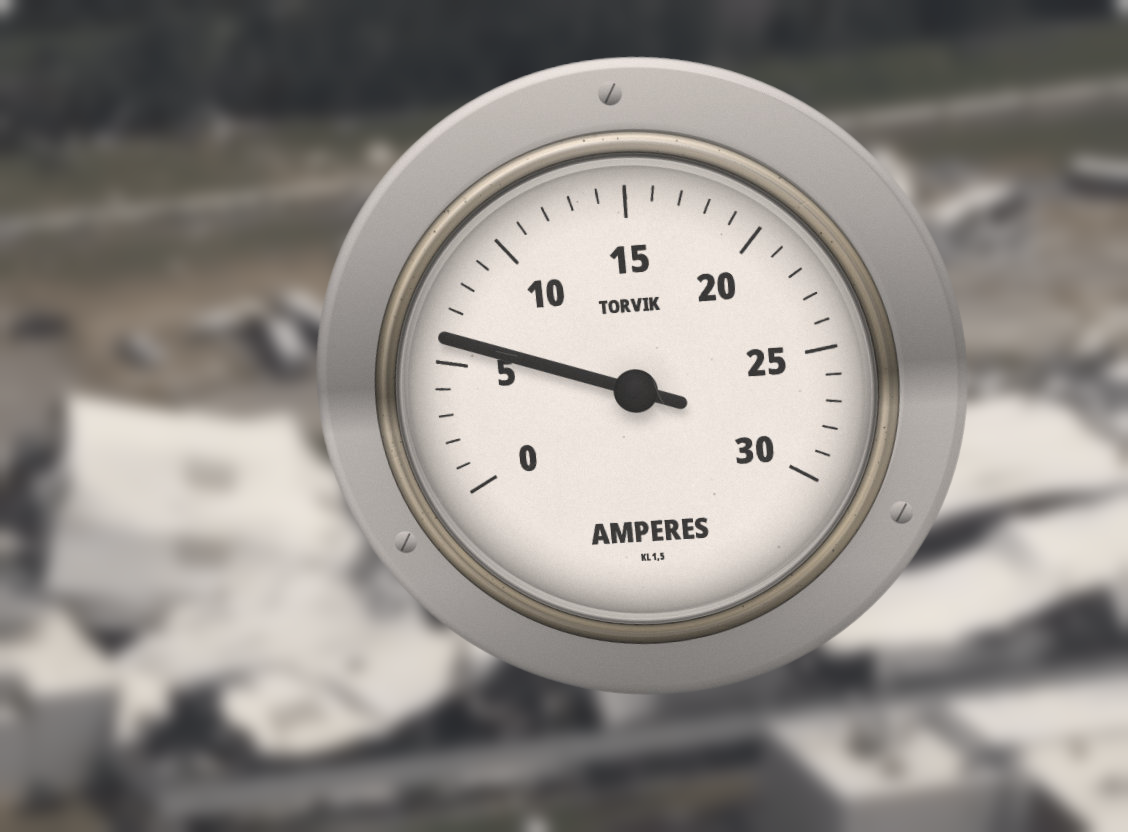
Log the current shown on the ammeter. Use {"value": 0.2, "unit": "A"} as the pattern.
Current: {"value": 6, "unit": "A"}
